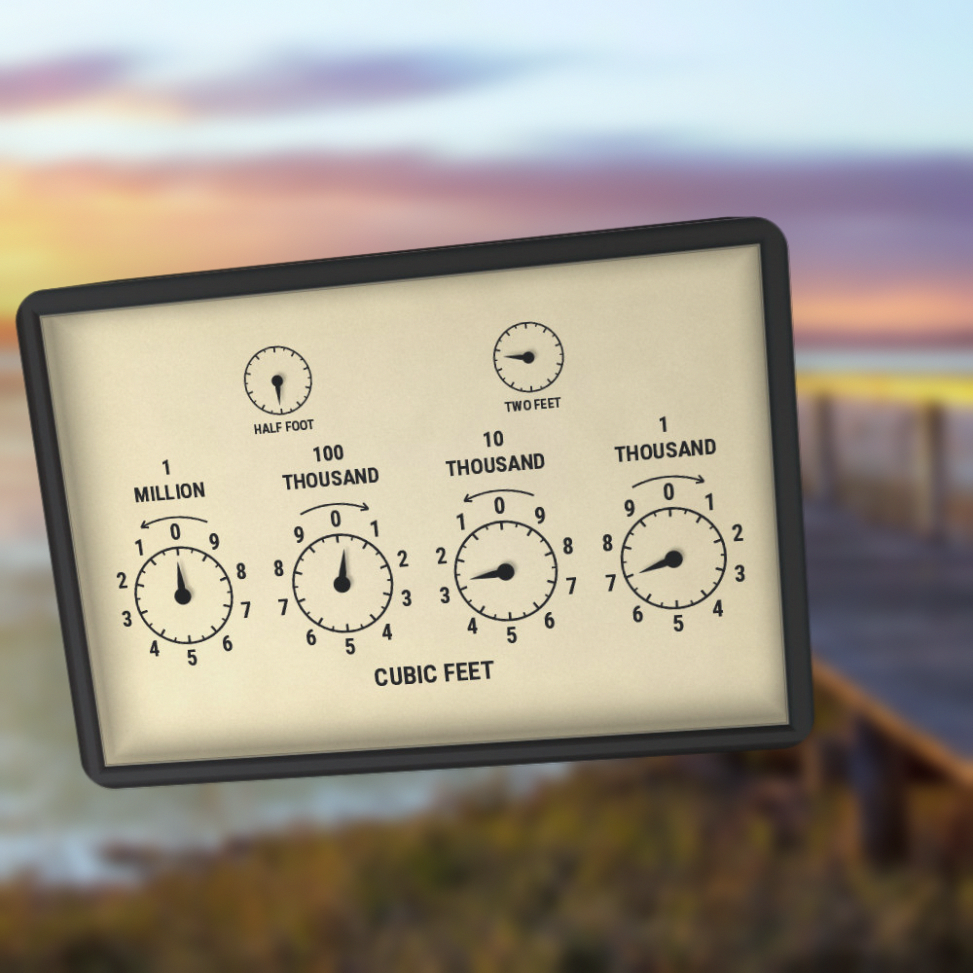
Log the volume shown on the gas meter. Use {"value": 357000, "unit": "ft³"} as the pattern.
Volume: {"value": 2700, "unit": "ft³"}
